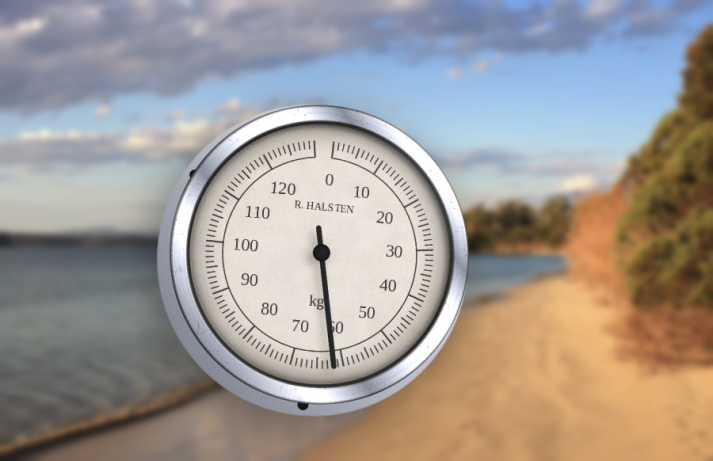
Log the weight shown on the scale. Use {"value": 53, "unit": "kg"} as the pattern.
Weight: {"value": 62, "unit": "kg"}
